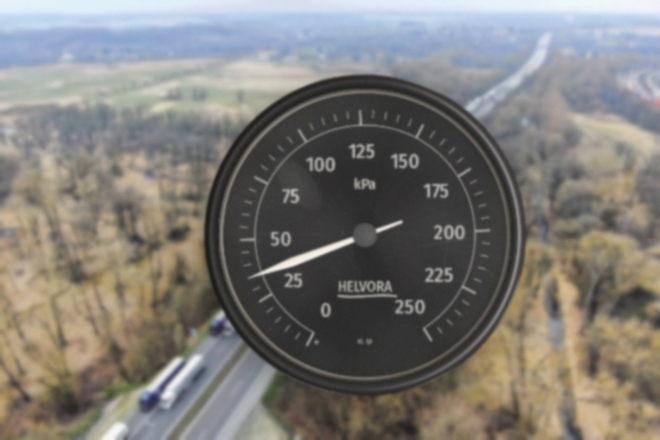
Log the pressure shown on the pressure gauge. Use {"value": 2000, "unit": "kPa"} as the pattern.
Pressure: {"value": 35, "unit": "kPa"}
